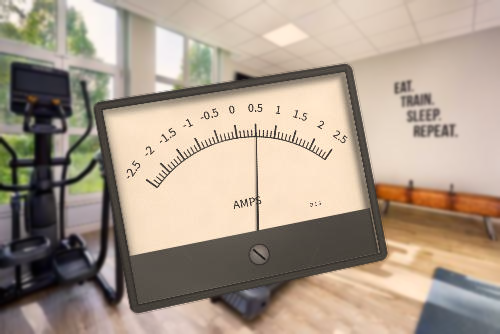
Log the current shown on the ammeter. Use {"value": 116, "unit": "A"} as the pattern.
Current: {"value": 0.5, "unit": "A"}
